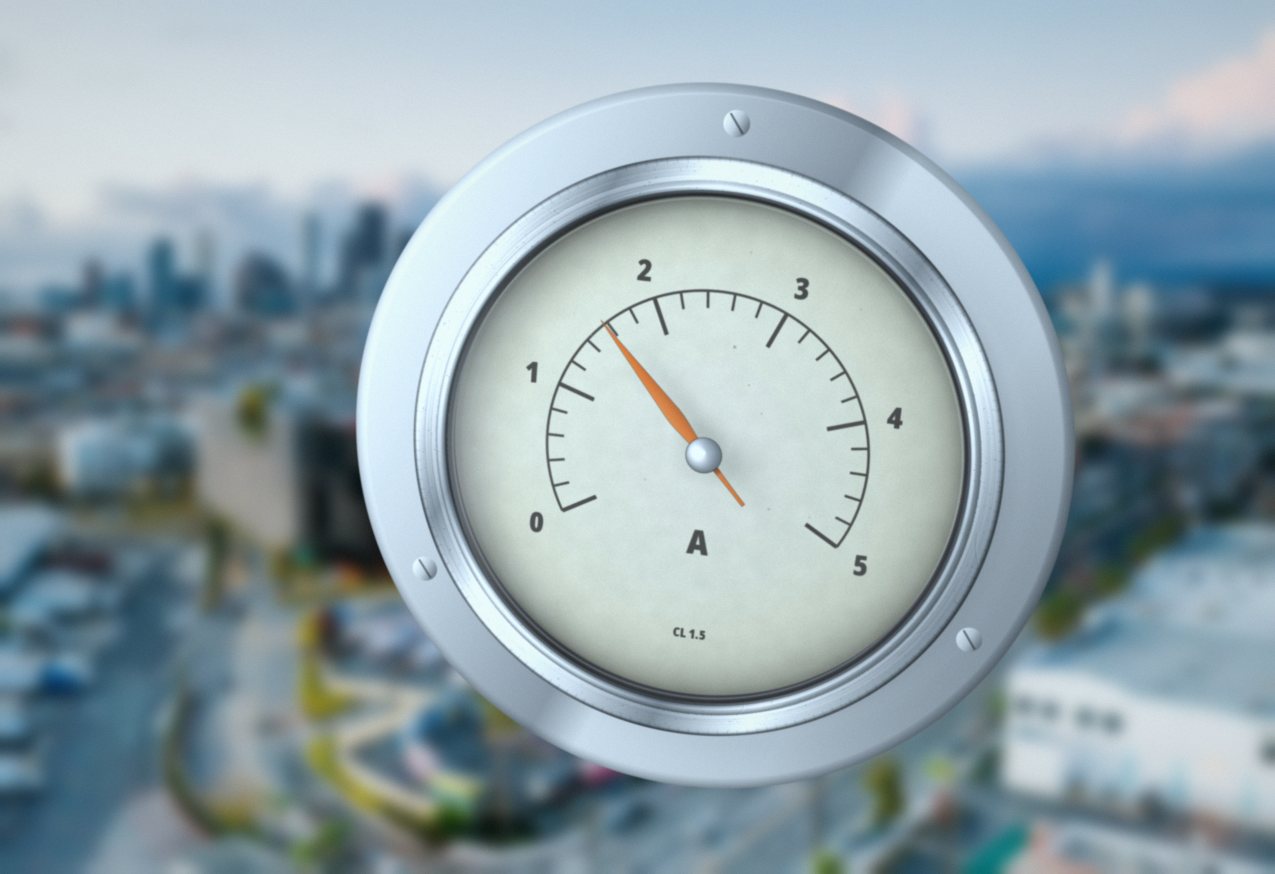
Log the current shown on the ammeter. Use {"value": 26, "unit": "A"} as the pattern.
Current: {"value": 1.6, "unit": "A"}
